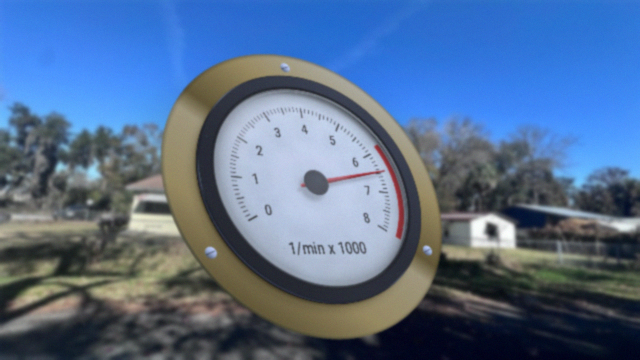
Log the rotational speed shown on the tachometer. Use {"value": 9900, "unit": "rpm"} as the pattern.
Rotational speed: {"value": 6500, "unit": "rpm"}
